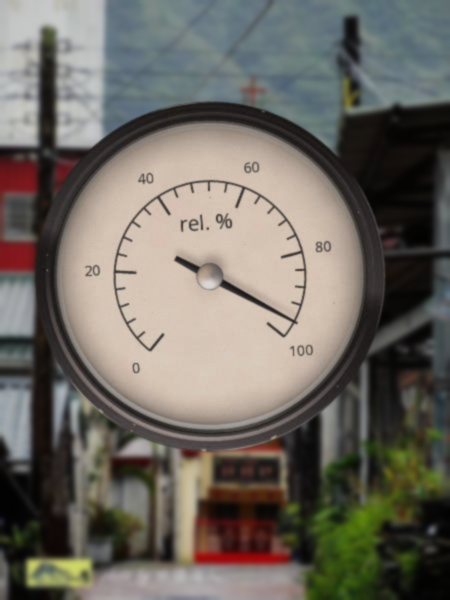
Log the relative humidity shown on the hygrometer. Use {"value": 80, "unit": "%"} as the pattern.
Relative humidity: {"value": 96, "unit": "%"}
